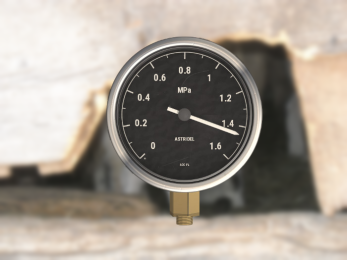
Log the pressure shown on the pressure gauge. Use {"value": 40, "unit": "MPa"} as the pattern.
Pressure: {"value": 1.45, "unit": "MPa"}
